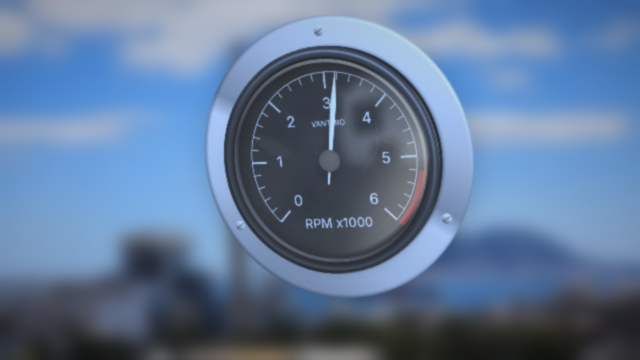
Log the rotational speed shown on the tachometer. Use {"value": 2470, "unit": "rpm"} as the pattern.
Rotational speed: {"value": 3200, "unit": "rpm"}
